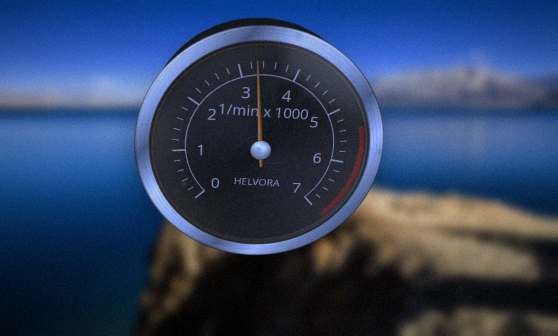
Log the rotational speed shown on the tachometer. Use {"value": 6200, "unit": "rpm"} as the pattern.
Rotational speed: {"value": 3300, "unit": "rpm"}
